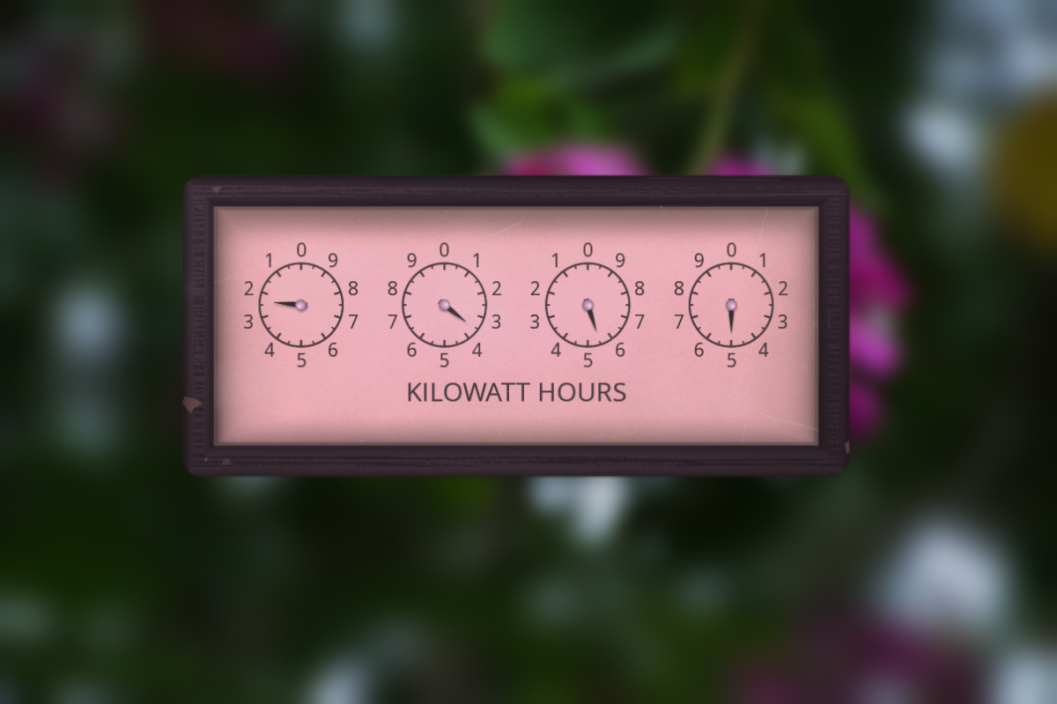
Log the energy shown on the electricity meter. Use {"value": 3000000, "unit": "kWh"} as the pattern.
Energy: {"value": 2355, "unit": "kWh"}
